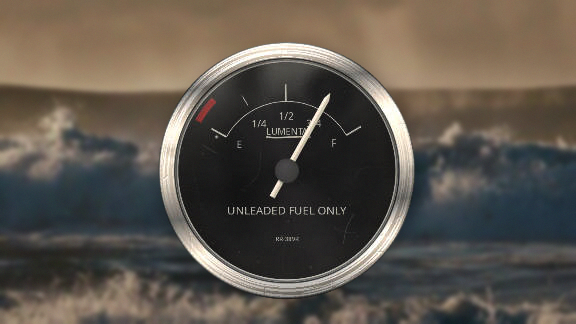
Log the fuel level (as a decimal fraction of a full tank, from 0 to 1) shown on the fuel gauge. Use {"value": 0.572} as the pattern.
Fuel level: {"value": 0.75}
